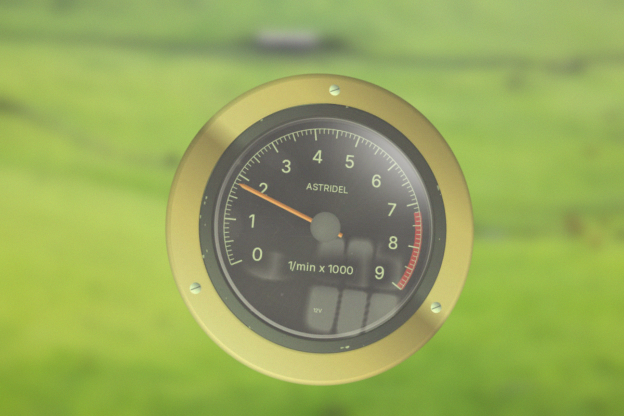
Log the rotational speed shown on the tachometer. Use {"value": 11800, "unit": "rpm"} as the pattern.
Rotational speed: {"value": 1800, "unit": "rpm"}
